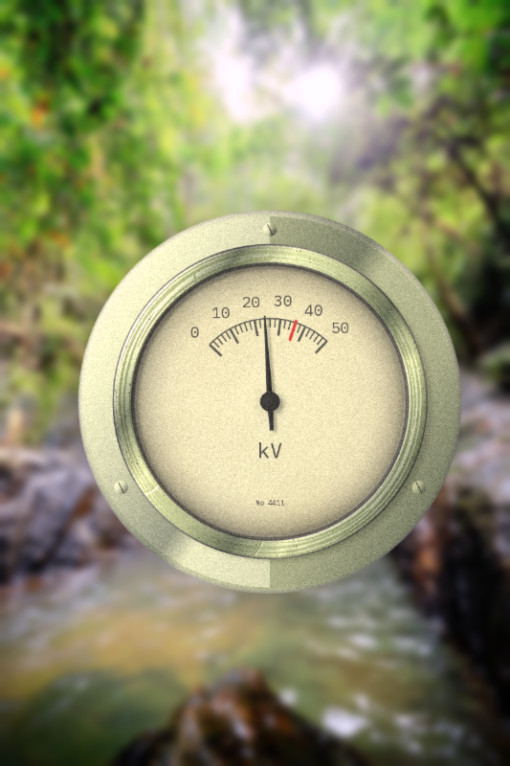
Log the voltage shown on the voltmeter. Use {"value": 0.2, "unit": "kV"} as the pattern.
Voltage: {"value": 24, "unit": "kV"}
